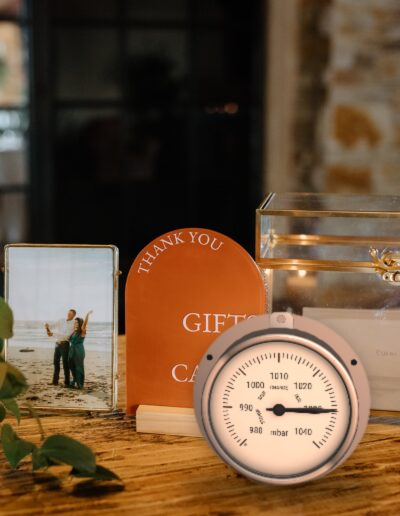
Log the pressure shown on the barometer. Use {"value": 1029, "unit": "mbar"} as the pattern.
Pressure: {"value": 1030, "unit": "mbar"}
